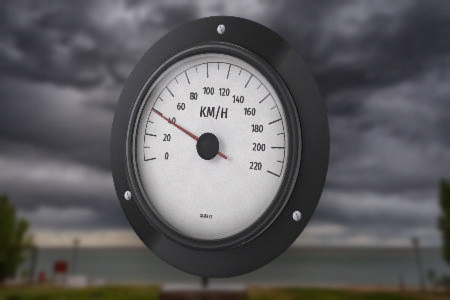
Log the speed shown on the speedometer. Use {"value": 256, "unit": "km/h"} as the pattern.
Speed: {"value": 40, "unit": "km/h"}
